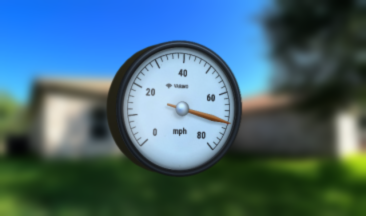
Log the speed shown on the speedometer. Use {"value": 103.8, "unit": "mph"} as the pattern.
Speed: {"value": 70, "unit": "mph"}
